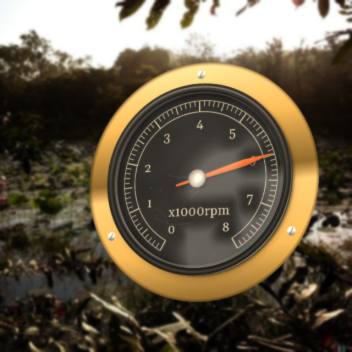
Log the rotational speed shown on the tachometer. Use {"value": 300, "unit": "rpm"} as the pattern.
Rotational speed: {"value": 6000, "unit": "rpm"}
